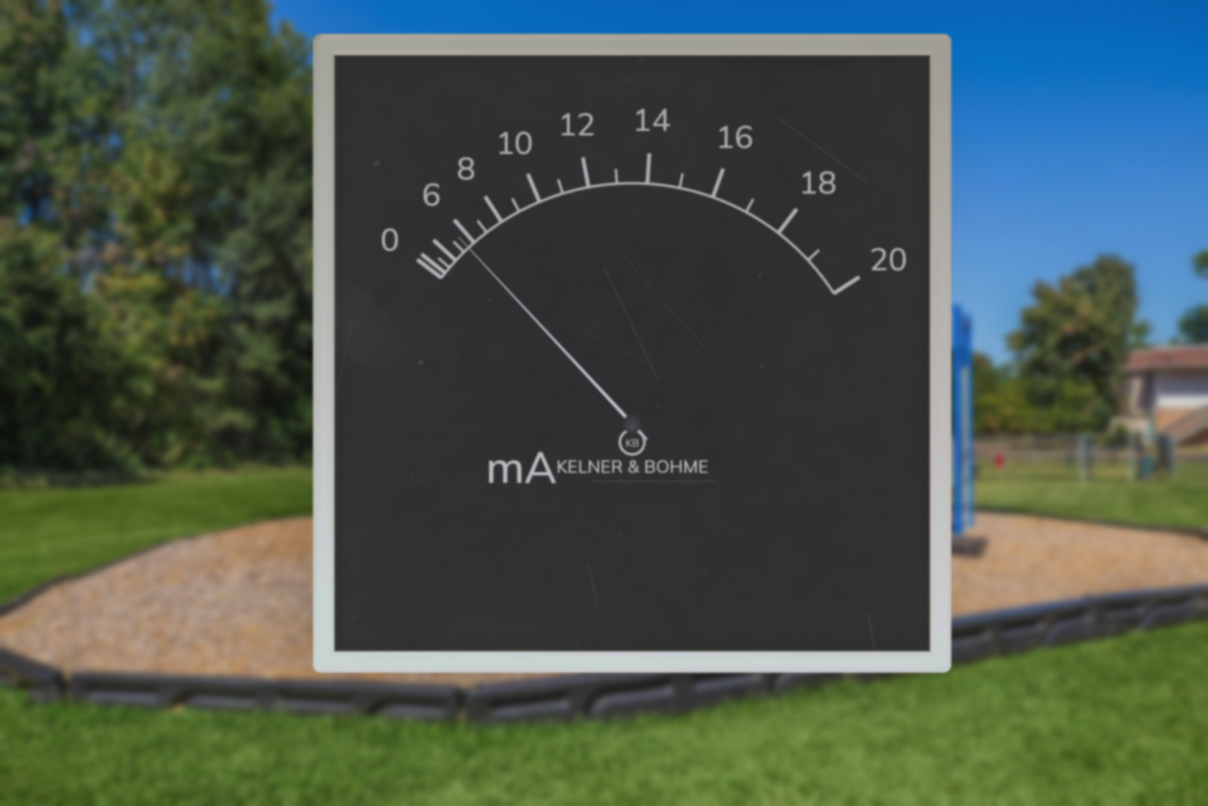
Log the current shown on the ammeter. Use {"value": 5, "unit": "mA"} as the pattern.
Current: {"value": 5.5, "unit": "mA"}
